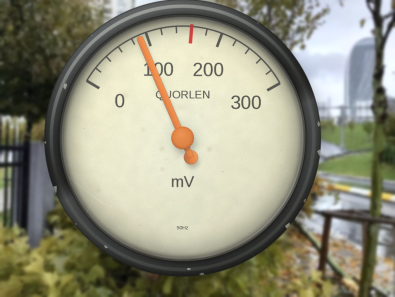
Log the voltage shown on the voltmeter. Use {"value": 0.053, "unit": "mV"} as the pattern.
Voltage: {"value": 90, "unit": "mV"}
